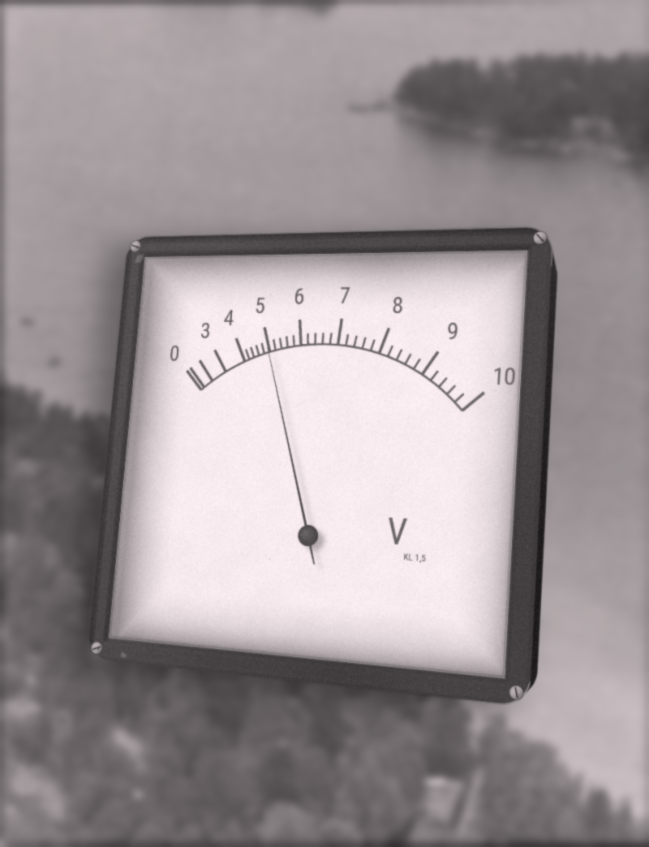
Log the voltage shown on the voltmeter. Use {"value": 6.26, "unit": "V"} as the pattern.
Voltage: {"value": 5, "unit": "V"}
